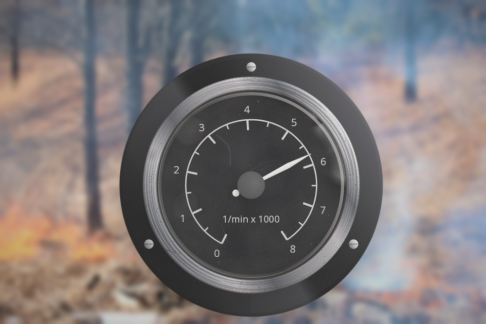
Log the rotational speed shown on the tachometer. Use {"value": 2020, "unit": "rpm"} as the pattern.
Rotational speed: {"value": 5750, "unit": "rpm"}
